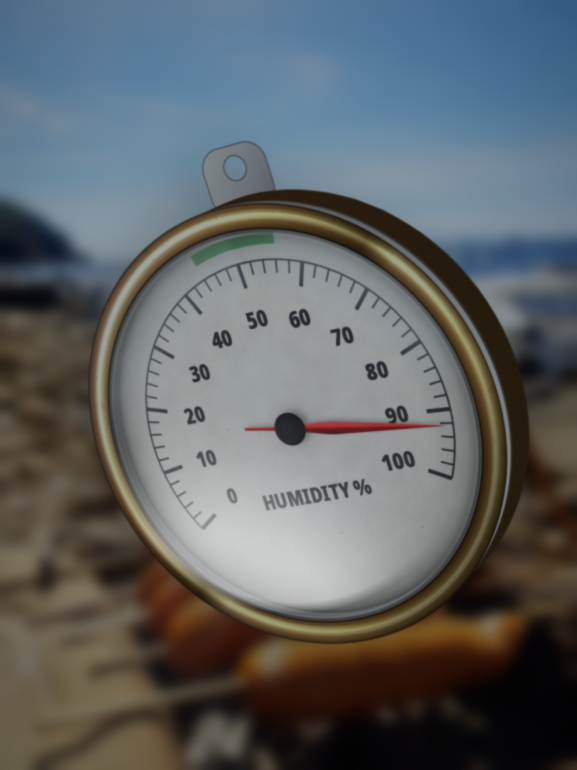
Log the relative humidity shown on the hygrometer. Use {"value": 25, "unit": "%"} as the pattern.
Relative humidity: {"value": 92, "unit": "%"}
